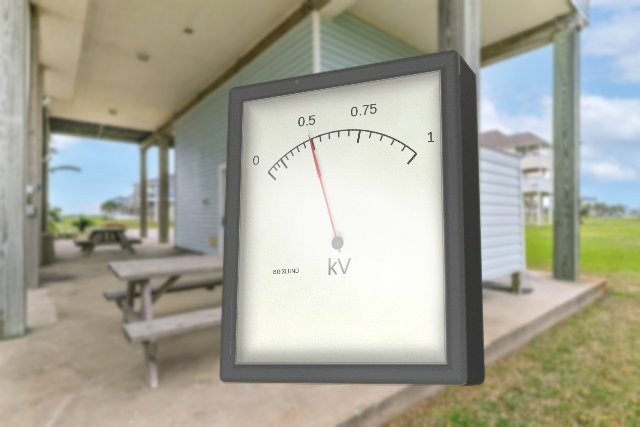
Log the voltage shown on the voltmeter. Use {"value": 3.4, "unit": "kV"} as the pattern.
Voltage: {"value": 0.5, "unit": "kV"}
